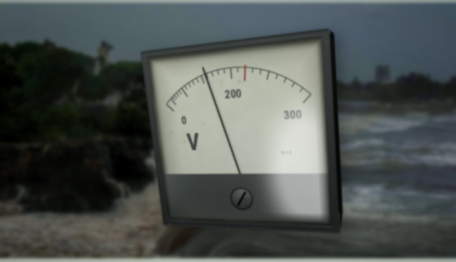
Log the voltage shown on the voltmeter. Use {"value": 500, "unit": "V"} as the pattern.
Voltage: {"value": 160, "unit": "V"}
